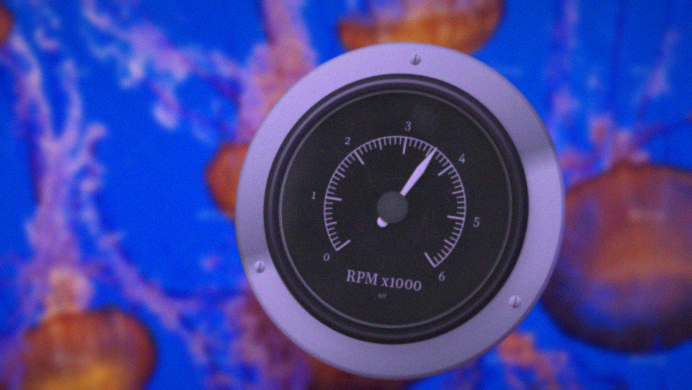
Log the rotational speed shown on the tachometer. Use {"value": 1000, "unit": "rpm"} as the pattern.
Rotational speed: {"value": 3600, "unit": "rpm"}
